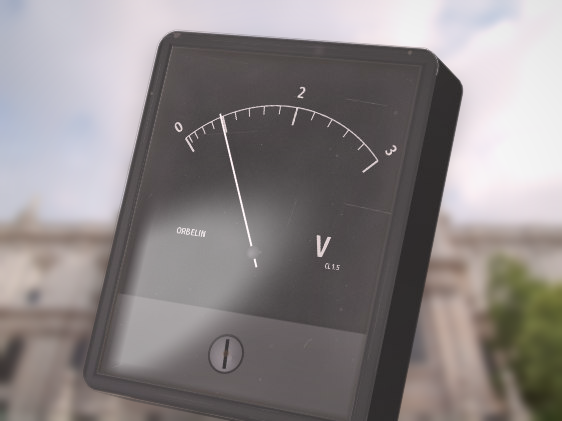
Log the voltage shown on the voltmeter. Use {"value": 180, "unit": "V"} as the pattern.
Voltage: {"value": 1, "unit": "V"}
